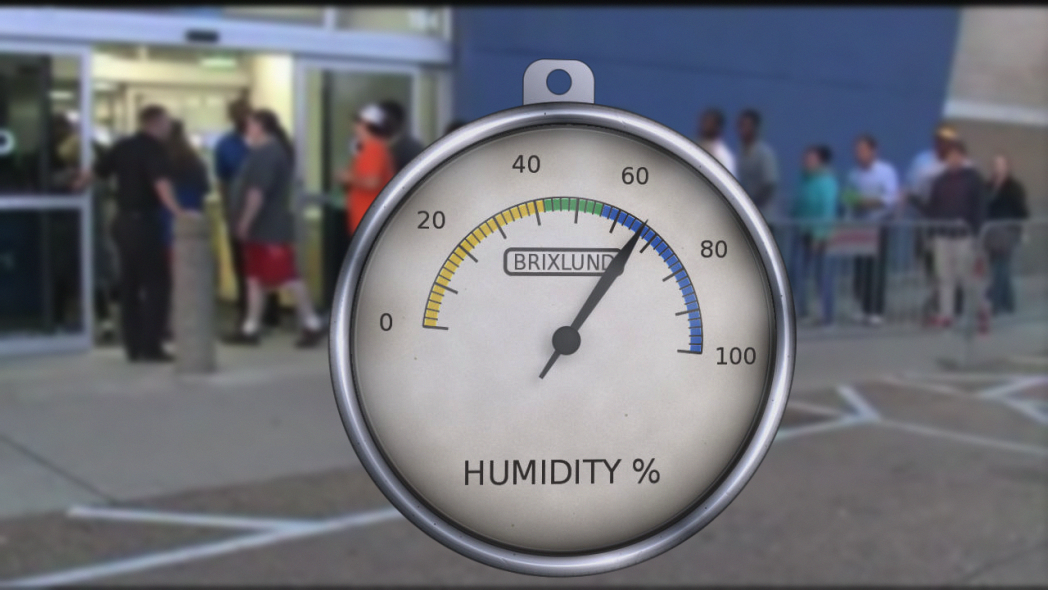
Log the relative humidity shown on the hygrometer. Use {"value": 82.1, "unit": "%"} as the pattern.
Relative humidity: {"value": 66, "unit": "%"}
